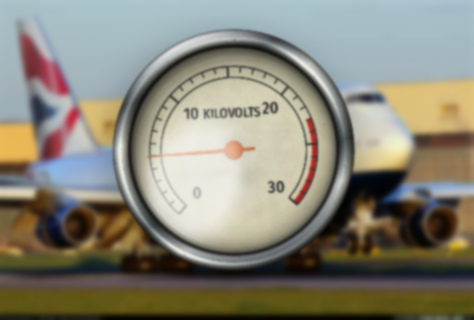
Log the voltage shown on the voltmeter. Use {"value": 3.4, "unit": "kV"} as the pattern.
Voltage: {"value": 5, "unit": "kV"}
